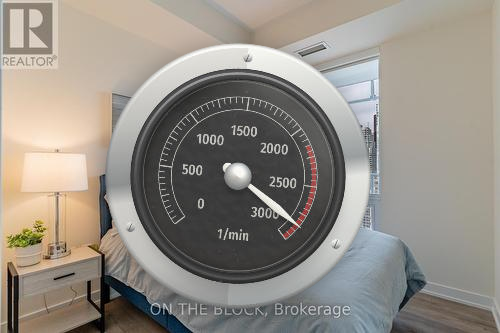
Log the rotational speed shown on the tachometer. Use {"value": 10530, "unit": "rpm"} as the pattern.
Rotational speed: {"value": 2850, "unit": "rpm"}
